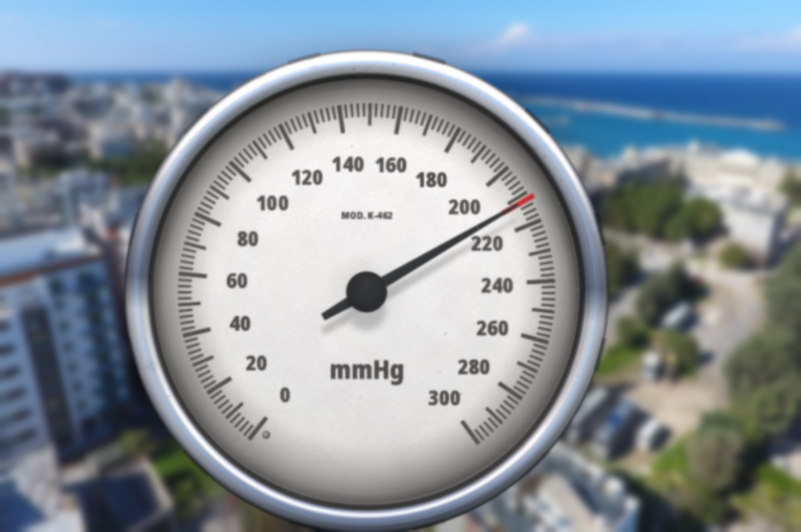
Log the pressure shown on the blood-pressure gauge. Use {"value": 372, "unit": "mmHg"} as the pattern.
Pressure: {"value": 212, "unit": "mmHg"}
